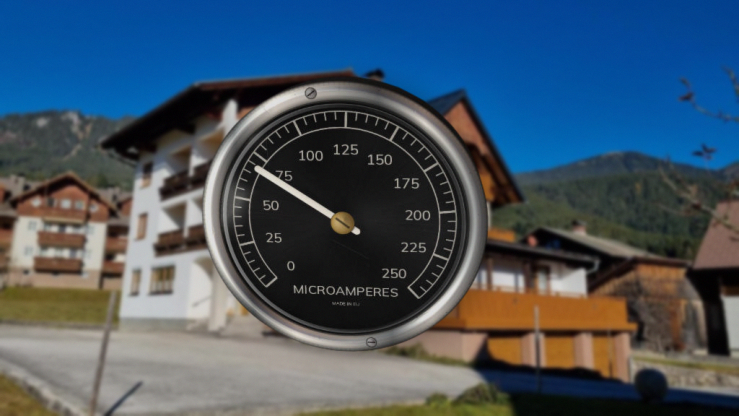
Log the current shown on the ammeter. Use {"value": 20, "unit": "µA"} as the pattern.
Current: {"value": 70, "unit": "µA"}
